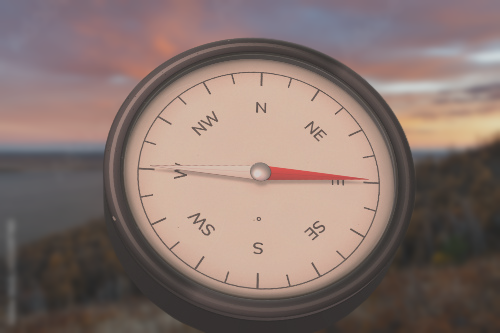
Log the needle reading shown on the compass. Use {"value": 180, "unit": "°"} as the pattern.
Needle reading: {"value": 90, "unit": "°"}
